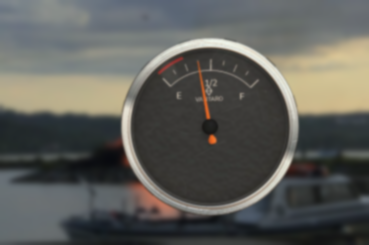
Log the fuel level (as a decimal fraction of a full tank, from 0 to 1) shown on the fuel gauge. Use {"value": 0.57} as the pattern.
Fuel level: {"value": 0.375}
